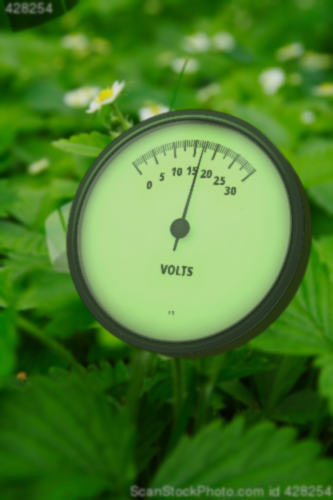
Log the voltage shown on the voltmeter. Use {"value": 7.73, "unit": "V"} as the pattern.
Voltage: {"value": 17.5, "unit": "V"}
